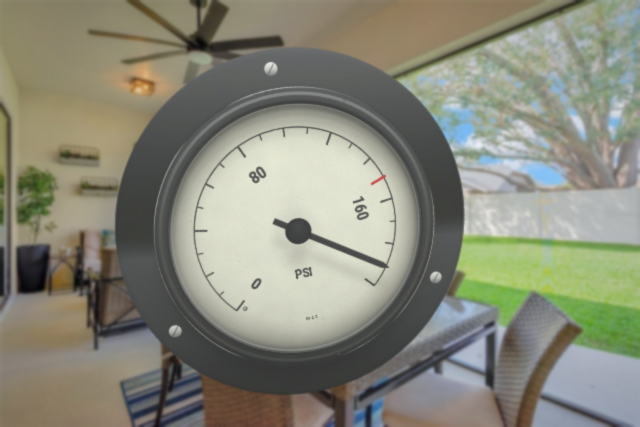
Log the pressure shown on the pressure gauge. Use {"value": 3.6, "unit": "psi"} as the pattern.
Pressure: {"value": 190, "unit": "psi"}
